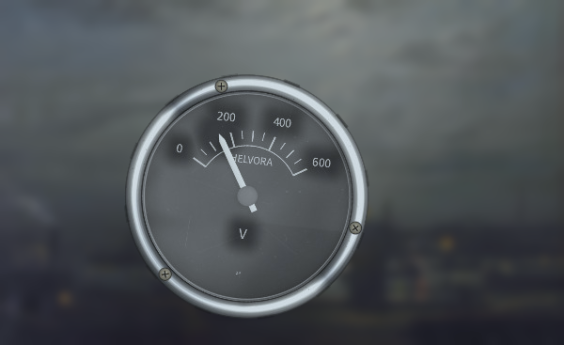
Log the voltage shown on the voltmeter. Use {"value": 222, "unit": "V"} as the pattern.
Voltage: {"value": 150, "unit": "V"}
